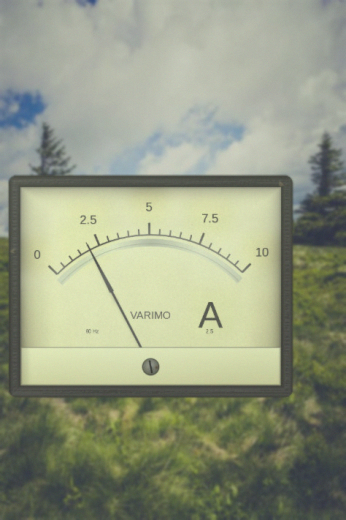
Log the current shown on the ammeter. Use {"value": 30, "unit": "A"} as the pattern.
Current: {"value": 2, "unit": "A"}
